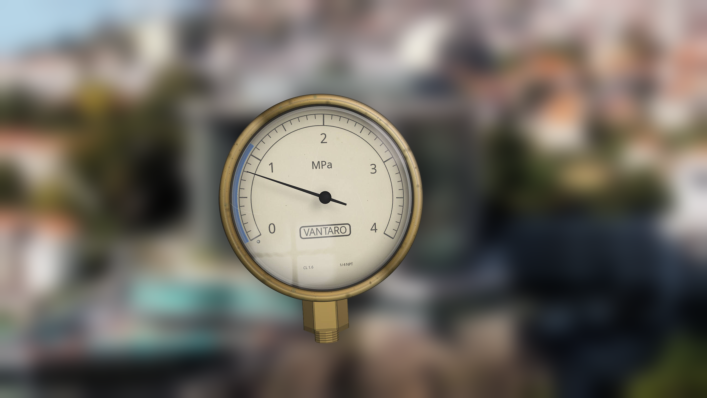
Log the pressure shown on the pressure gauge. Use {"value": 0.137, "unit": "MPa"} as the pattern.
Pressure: {"value": 0.8, "unit": "MPa"}
